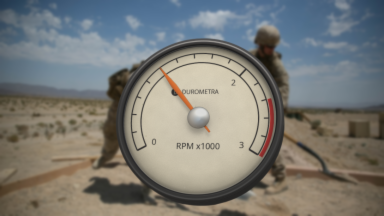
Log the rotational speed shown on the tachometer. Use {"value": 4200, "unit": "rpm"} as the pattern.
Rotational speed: {"value": 1000, "unit": "rpm"}
